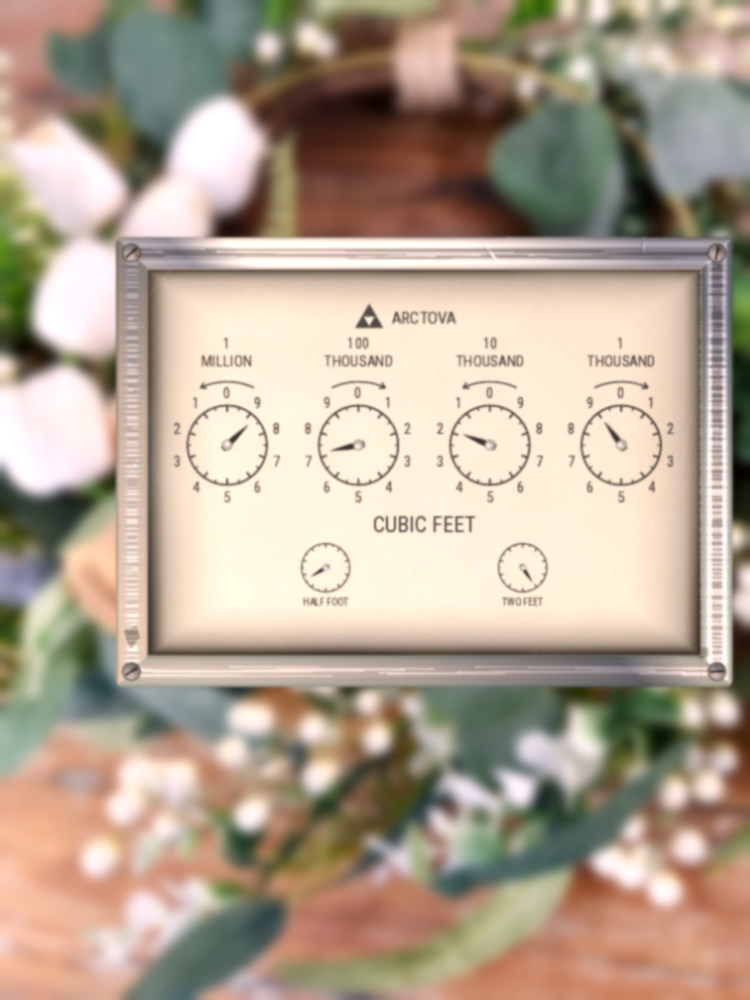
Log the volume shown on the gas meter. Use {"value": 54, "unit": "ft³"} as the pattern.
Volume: {"value": 871900, "unit": "ft³"}
